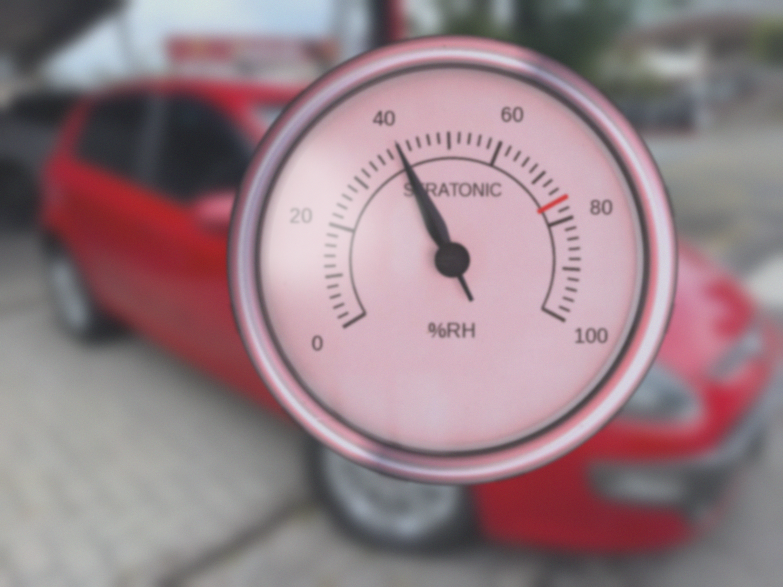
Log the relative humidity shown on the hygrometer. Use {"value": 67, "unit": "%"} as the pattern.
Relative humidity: {"value": 40, "unit": "%"}
